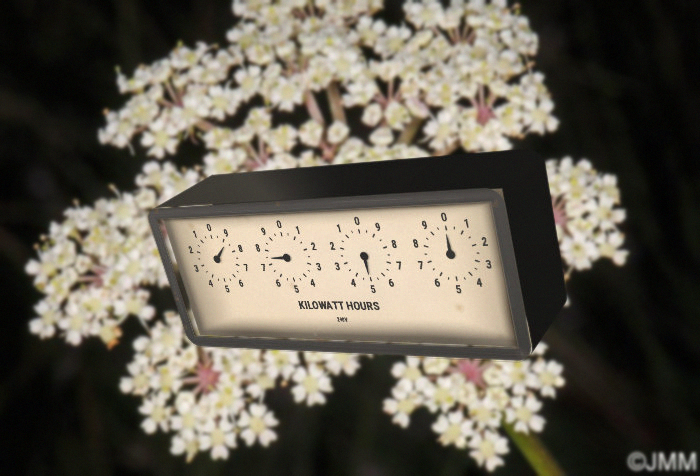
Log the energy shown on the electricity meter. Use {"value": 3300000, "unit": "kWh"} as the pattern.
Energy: {"value": 8750, "unit": "kWh"}
